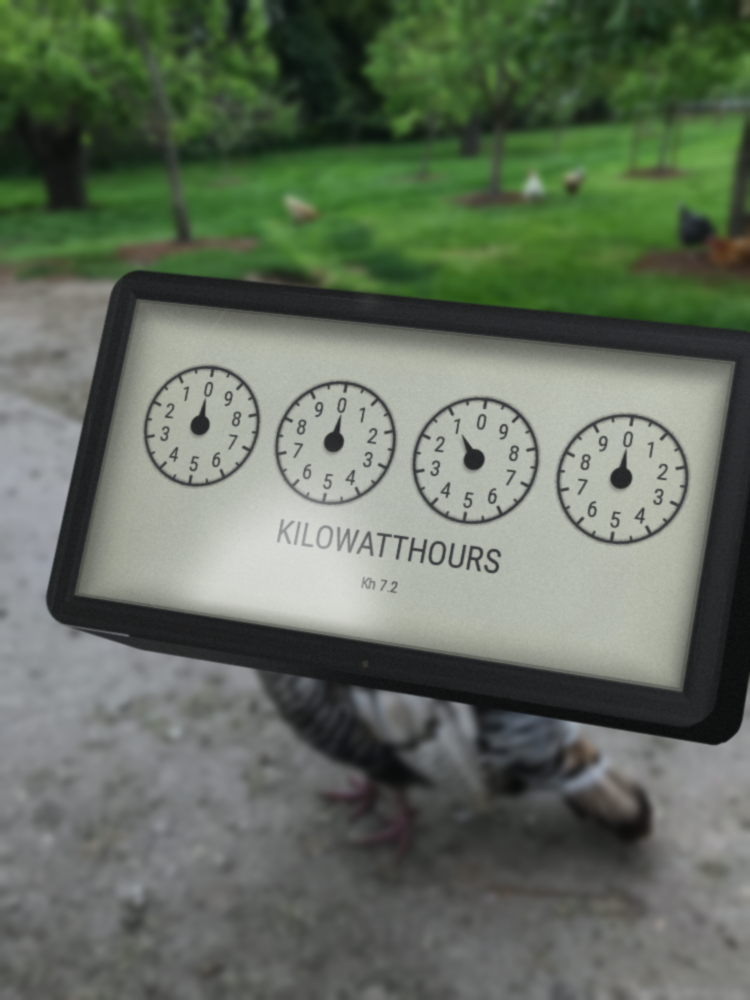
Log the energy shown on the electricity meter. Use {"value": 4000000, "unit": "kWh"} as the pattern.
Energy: {"value": 10, "unit": "kWh"}
